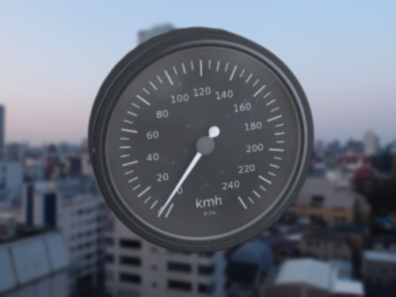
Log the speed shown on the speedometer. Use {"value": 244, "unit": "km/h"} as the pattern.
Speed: {"value": 5, "unit": "km/h"}
